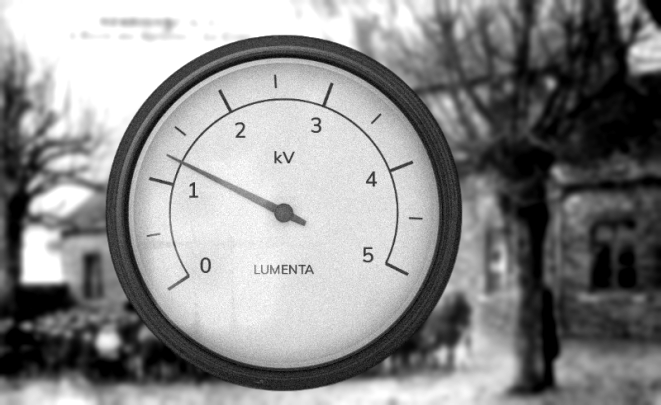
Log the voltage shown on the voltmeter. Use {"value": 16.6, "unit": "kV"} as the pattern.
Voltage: {"value": 1.25, "unit": "kV"}
